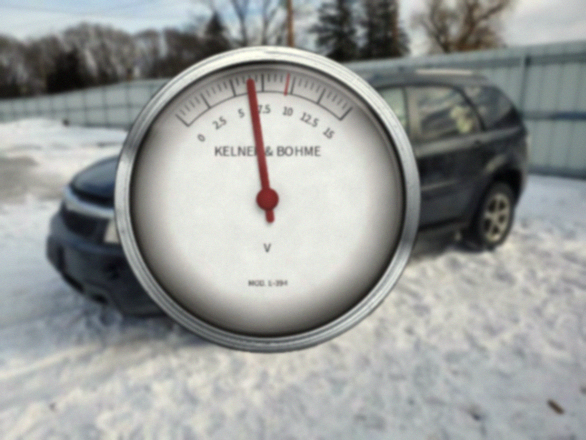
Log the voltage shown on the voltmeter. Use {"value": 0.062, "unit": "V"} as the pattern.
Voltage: {"value": 6.5, "unit": "V"}
